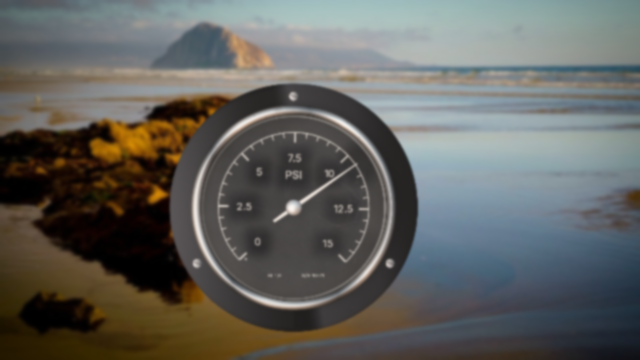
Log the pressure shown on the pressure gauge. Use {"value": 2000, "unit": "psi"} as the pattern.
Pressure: {"value": 10.5, "unit": "psi"}
